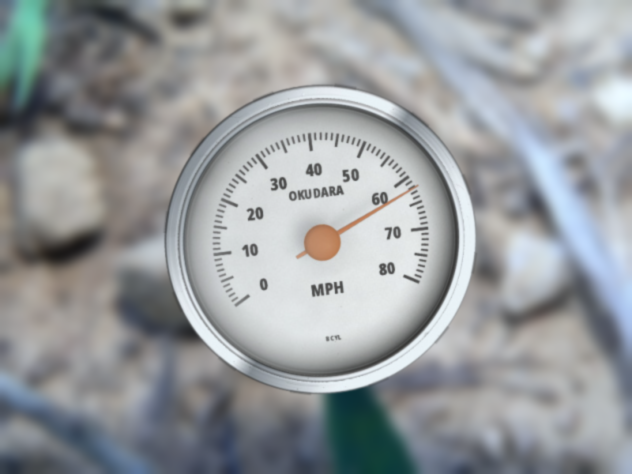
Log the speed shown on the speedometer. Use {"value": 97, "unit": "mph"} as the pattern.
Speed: {"value": 62, "unit": "mph"}
